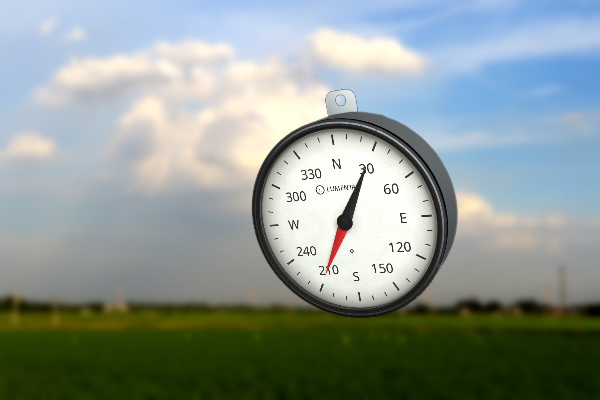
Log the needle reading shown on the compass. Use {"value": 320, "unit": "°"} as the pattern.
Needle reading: {"value": 210, "unit": "°"}
